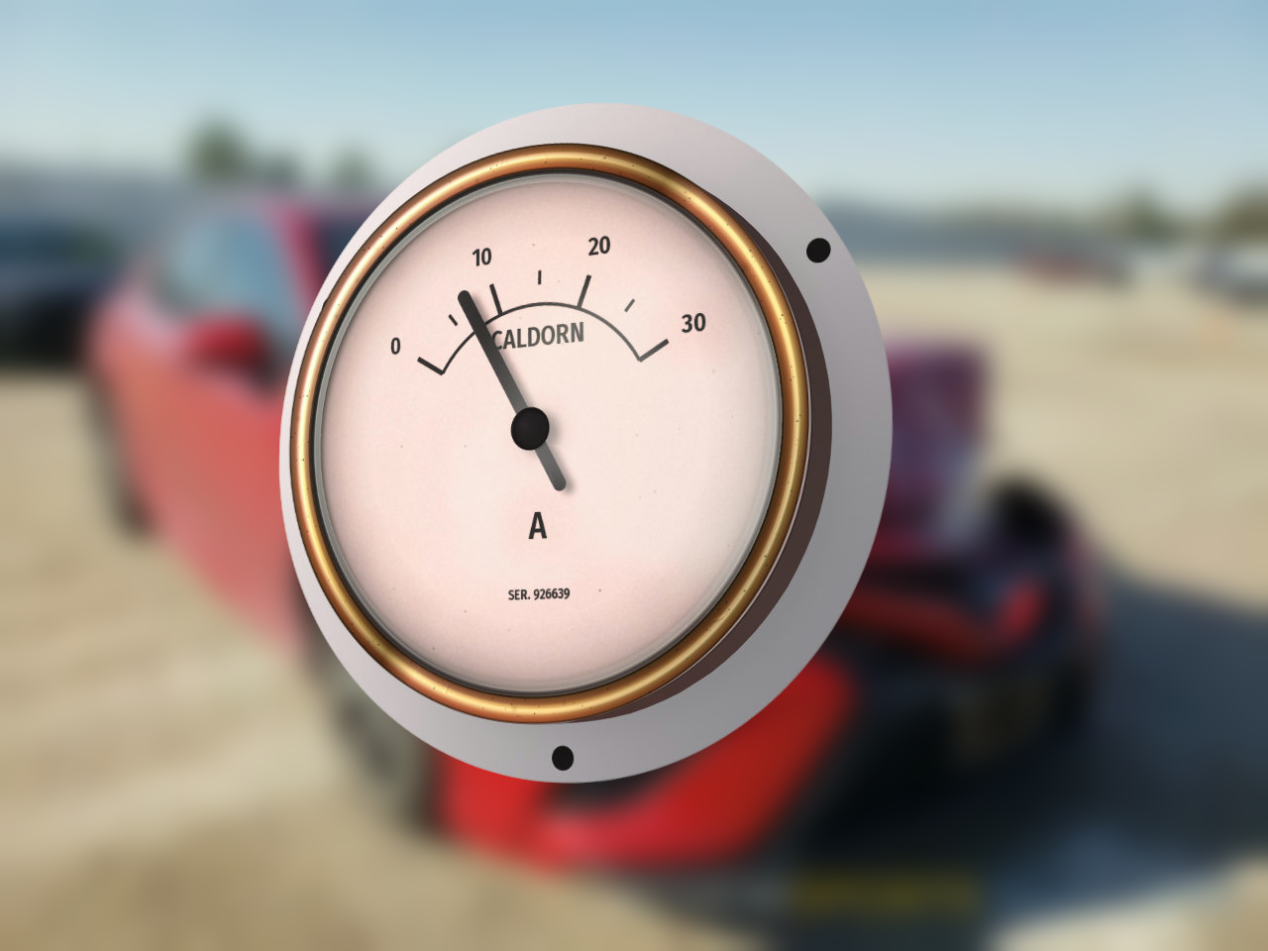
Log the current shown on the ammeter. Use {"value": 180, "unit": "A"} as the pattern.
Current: {"value": 7.5, "unit": "A"}
